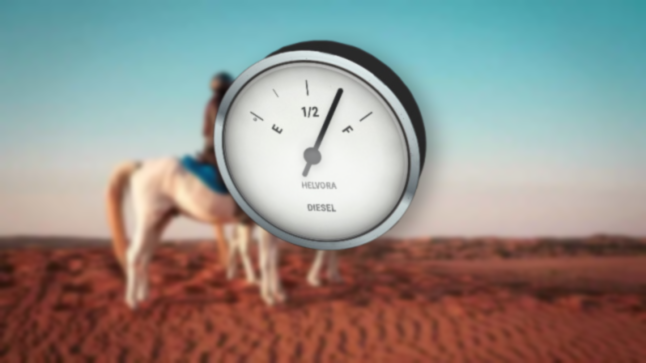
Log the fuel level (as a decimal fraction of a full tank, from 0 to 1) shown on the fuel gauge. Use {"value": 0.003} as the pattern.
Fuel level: {"value": 0.75}
